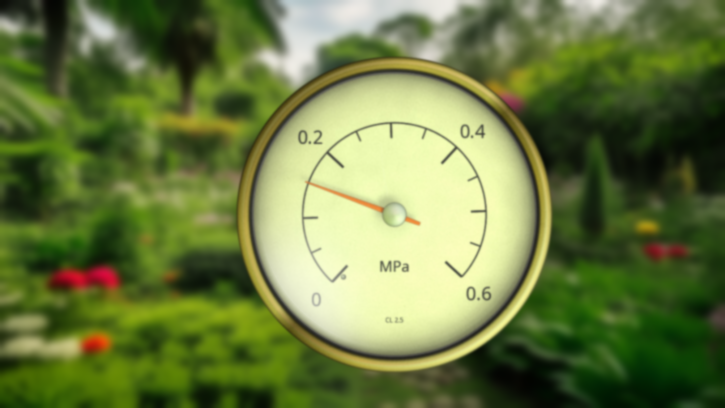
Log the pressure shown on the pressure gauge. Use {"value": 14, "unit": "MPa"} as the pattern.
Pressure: {"value": 0.15, "unit": "MPa"}
